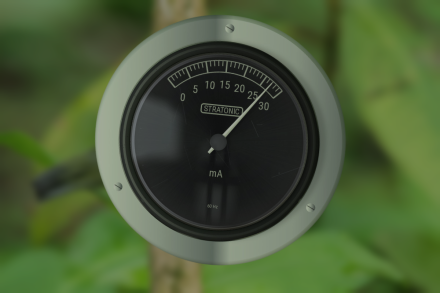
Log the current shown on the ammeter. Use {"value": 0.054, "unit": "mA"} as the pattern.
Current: {"value": 27, "unit": "mA"}
